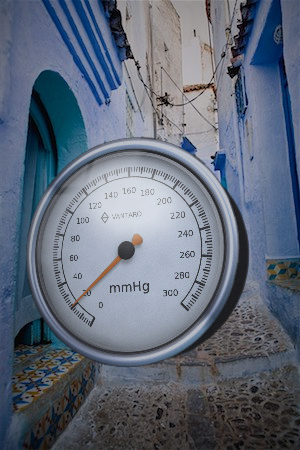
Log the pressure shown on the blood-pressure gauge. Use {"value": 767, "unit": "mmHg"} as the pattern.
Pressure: {"value": 20, "unit": "mmHg"}
